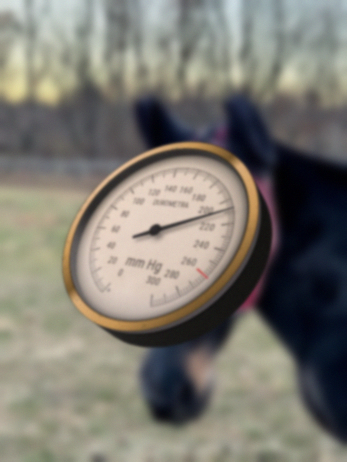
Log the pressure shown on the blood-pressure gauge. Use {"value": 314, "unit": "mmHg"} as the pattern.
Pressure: {"value": 210, "unit": "mmHg"}
